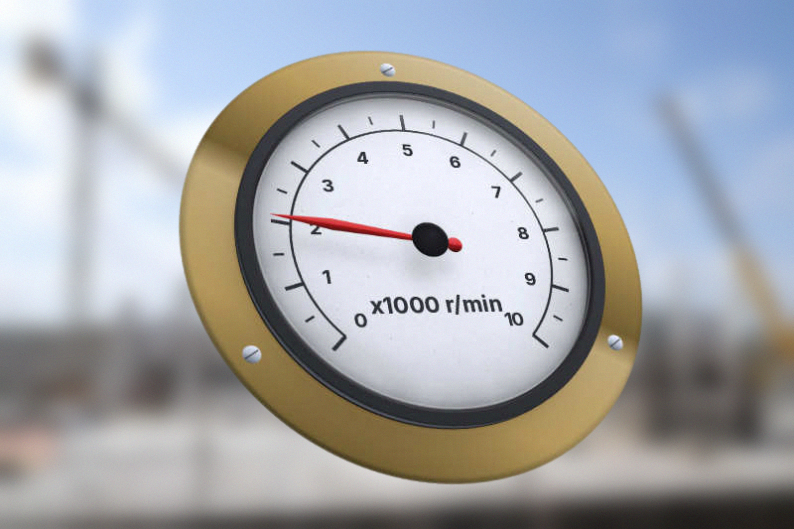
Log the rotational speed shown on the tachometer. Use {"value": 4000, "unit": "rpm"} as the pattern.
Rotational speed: {"value": 2000, "unit": "rpm"}
